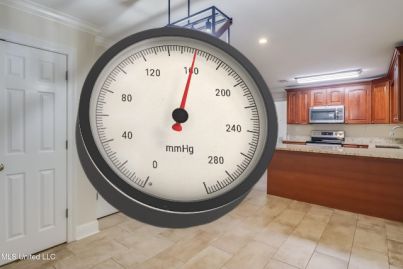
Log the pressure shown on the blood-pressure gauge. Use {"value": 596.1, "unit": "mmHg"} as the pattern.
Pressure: {"value": 160, "unit": "mmHg"}
